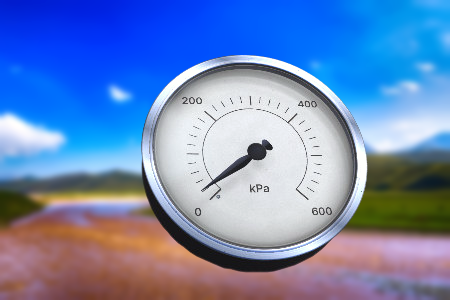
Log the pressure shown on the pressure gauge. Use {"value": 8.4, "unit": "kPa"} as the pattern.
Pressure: {"value": 20, "unit": "kPa"}
